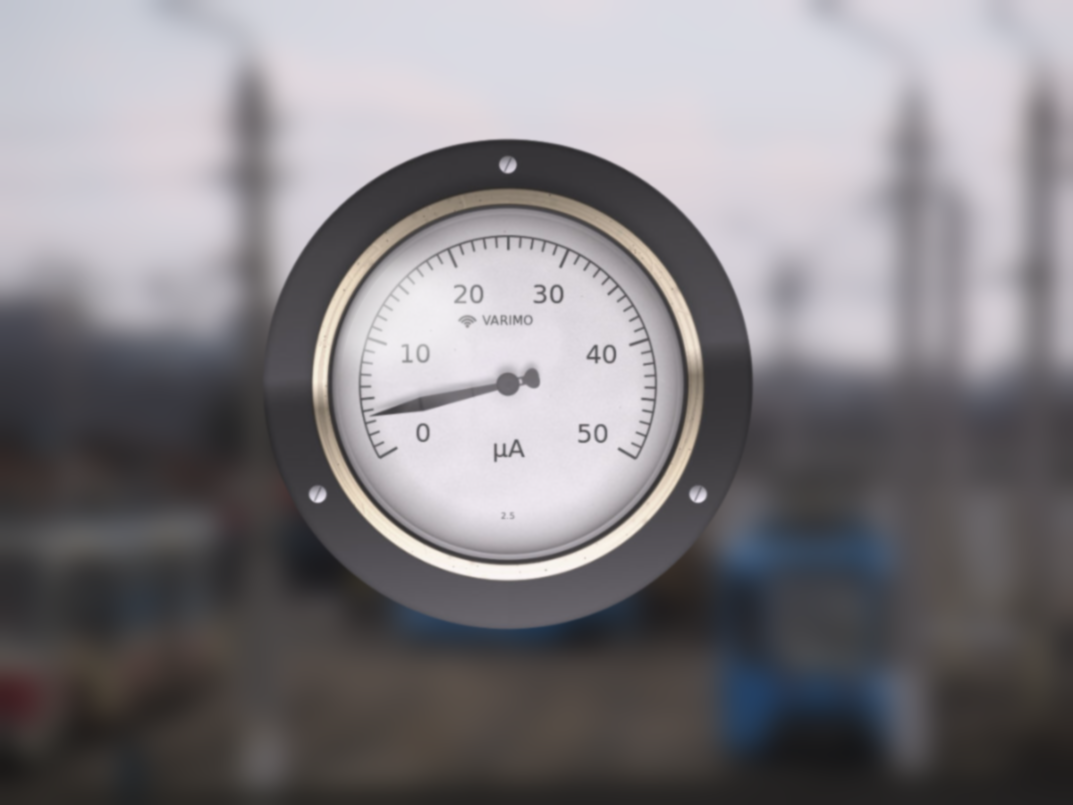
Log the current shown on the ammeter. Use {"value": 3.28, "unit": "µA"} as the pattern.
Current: {"value": 3.5, "unit": "µA"}
